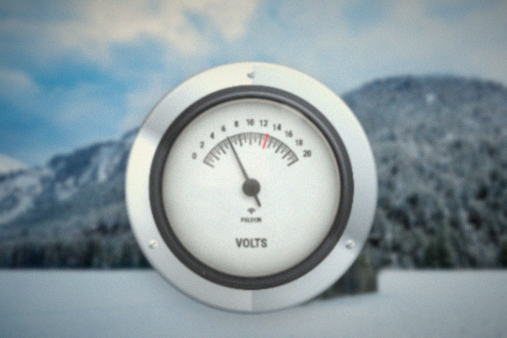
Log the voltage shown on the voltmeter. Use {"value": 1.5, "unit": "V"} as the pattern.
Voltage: {"value": 6, "unit": "V"}
